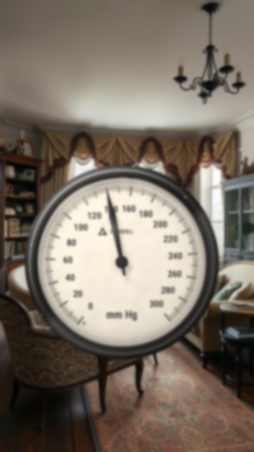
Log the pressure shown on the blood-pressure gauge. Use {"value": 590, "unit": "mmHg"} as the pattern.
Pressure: {"value": 140, "unit": "mmHg"}
